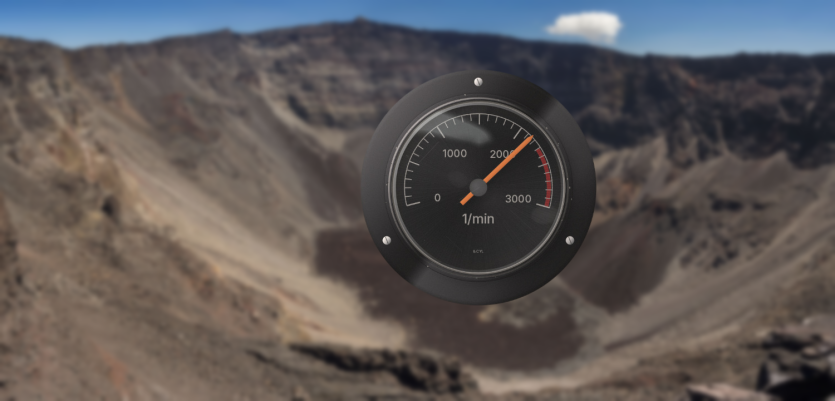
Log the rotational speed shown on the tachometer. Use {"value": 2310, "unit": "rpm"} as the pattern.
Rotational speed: {"value": 2150, "unit": "rpm"}
